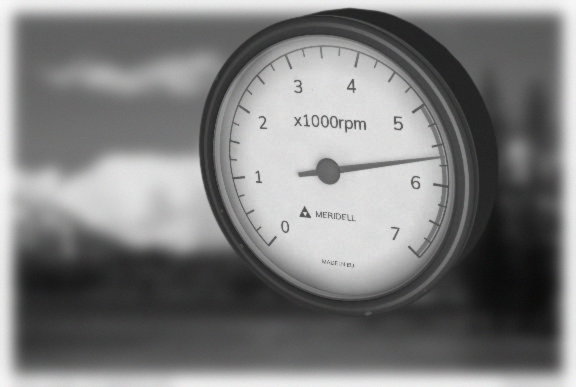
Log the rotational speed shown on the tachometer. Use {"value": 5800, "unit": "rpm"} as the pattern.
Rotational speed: {"value": 5625, "unit": "rpm"}
